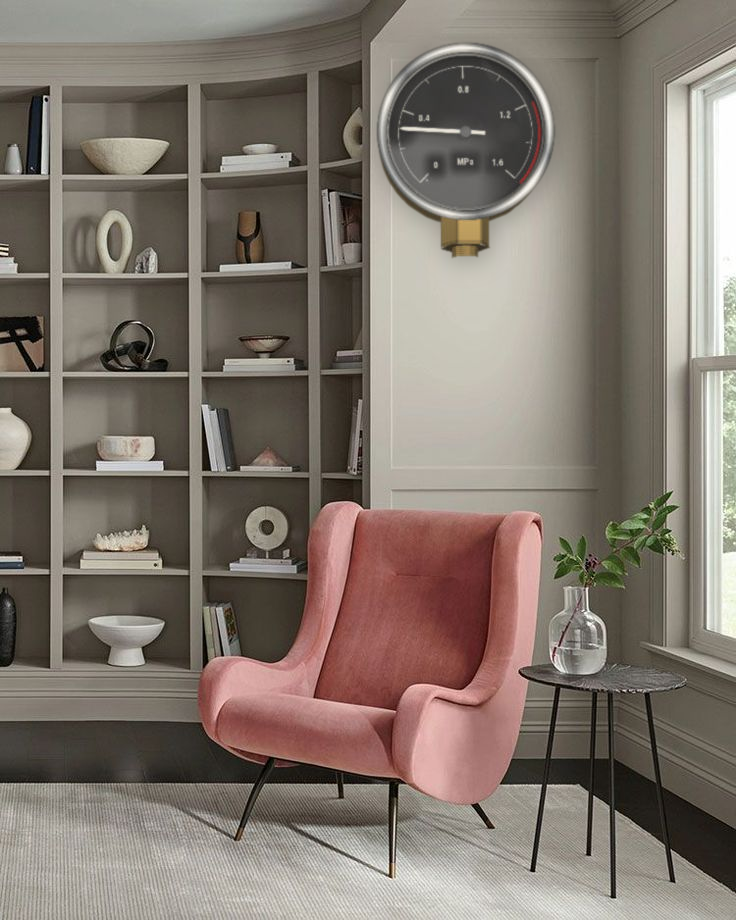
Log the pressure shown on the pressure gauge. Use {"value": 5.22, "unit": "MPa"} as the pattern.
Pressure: {"value": 0.3, "unit": "MPa"}
